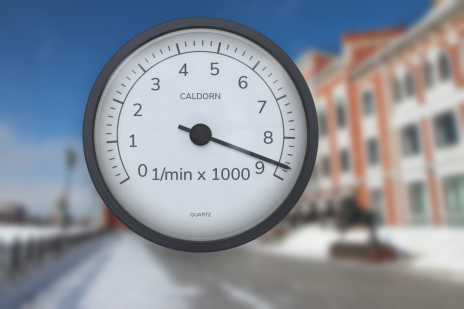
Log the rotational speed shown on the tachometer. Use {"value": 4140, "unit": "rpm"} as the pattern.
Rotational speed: {"value": 8700, "unit": "rpm"}
